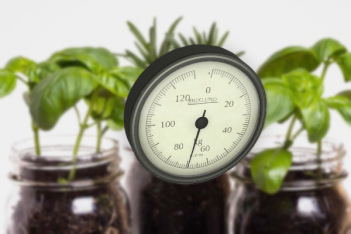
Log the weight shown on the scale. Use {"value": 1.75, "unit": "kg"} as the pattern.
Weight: {"value": 70, "unit": "kg"}
